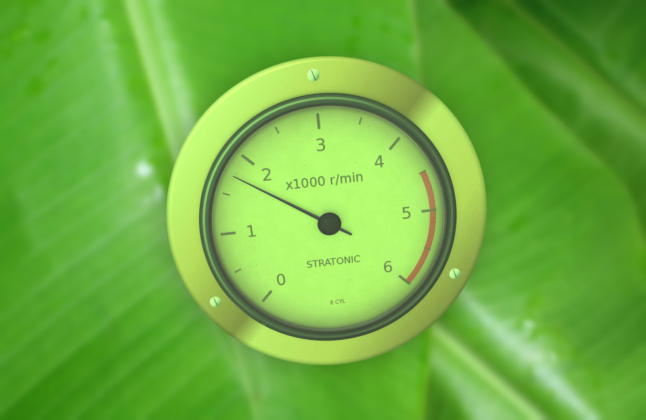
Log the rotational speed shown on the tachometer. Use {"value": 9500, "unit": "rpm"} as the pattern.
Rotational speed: {"value": 1750, "unit": "rpm"}
